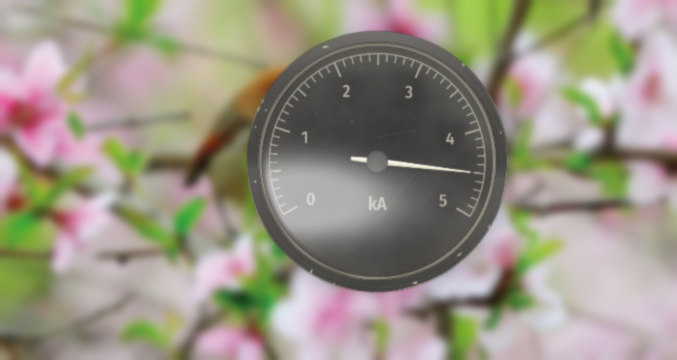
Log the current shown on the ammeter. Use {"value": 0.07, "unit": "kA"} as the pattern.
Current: {"value": 4.5, "unit": "kA"}
